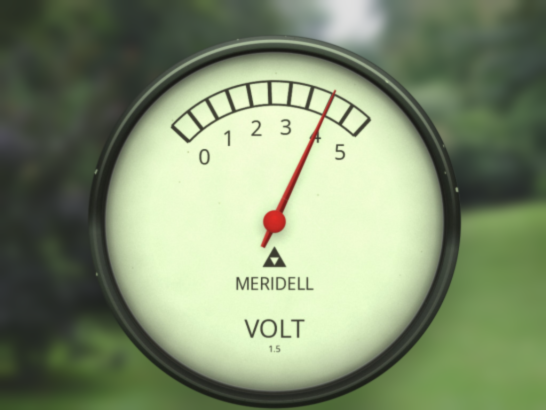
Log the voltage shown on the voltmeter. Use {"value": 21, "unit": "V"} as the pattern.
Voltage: {"value": 4, "unit": "V"}
